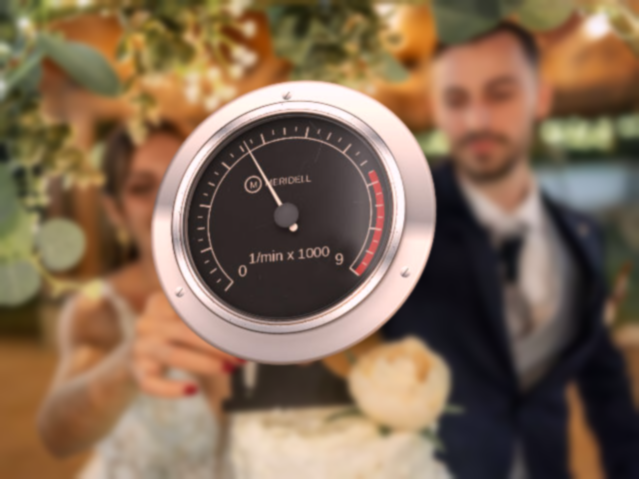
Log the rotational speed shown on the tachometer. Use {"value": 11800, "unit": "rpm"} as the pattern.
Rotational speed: {"value": 3625, "unit": "rpm"}
